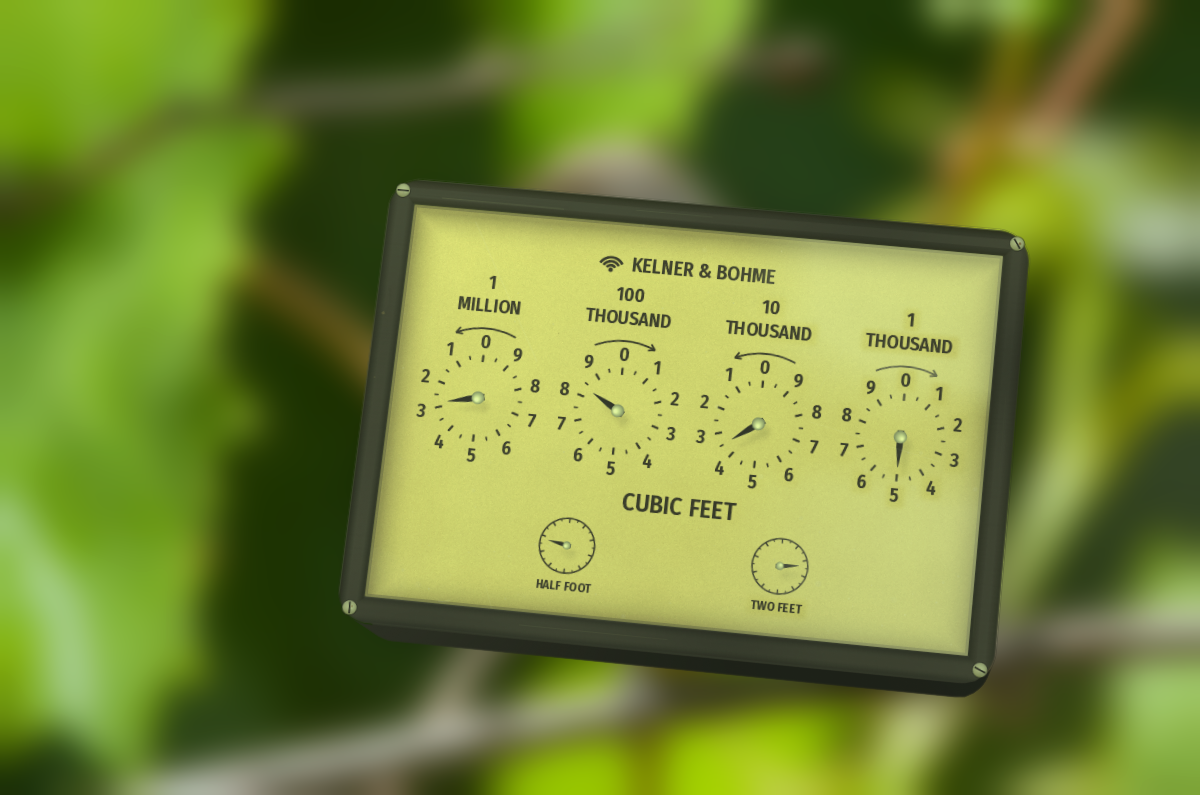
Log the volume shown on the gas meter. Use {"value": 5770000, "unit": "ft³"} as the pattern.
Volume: {"value": 283500, "unit": "ft³"}
